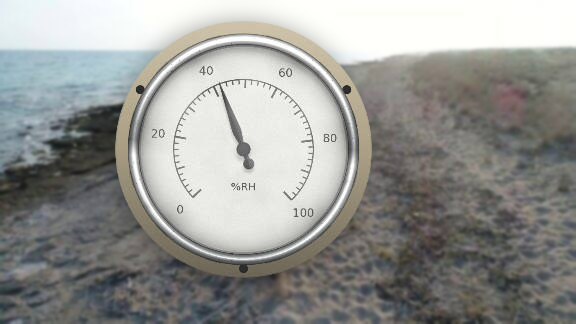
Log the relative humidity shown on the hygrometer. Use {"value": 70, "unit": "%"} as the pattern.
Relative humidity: {"value": 42, "unit": "%"}
